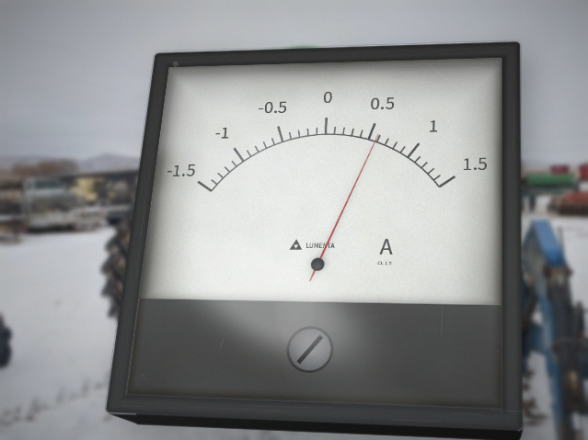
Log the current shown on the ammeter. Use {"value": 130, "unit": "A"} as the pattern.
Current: {"value": 0.6, "unit": "A"}
